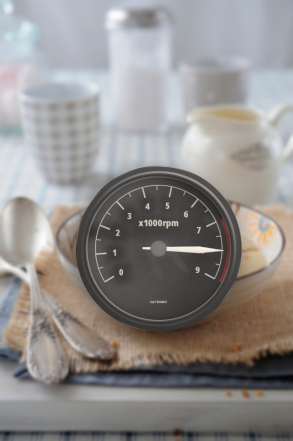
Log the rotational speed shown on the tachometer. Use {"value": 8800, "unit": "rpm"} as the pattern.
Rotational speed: {"value": 8000, "unit": "rpm"}
